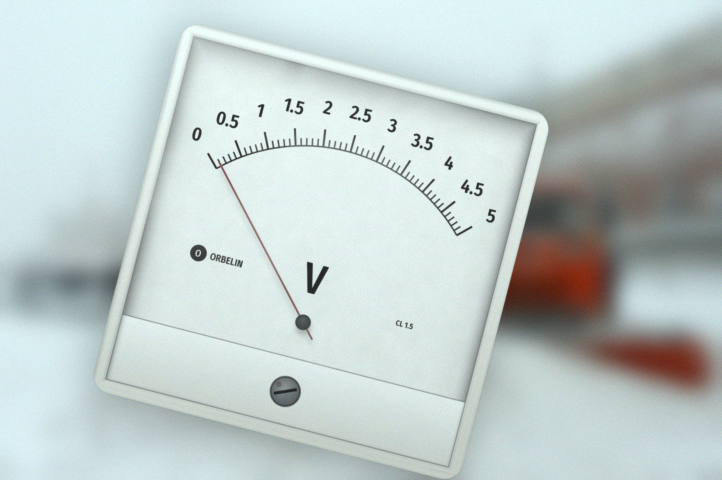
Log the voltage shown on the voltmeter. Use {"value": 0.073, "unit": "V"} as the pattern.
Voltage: {"value": 0.1, "unit": "V"}
